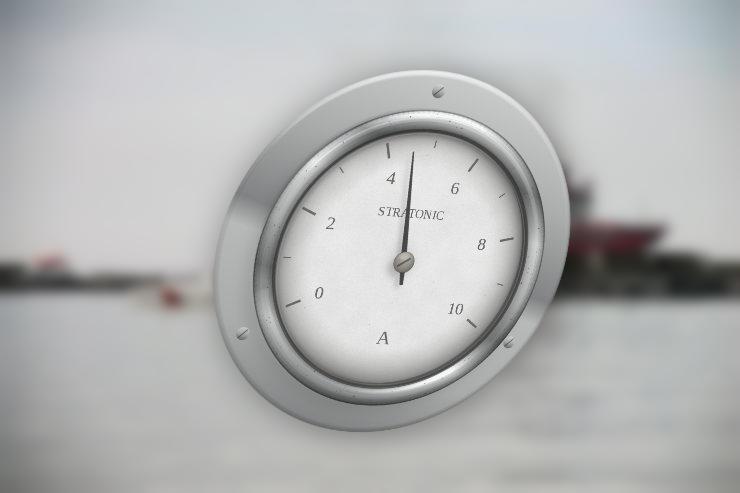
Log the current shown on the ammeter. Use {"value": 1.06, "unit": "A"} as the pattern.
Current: {"value": 4.5, "unit": "A"}
